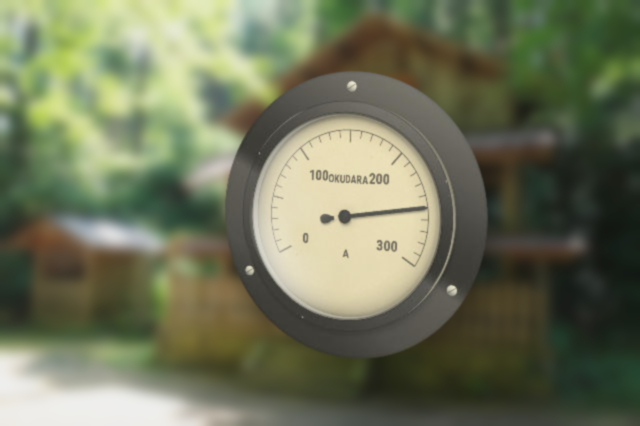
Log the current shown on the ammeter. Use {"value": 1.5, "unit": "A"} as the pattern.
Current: {"value": 250, "unit": "A"}
